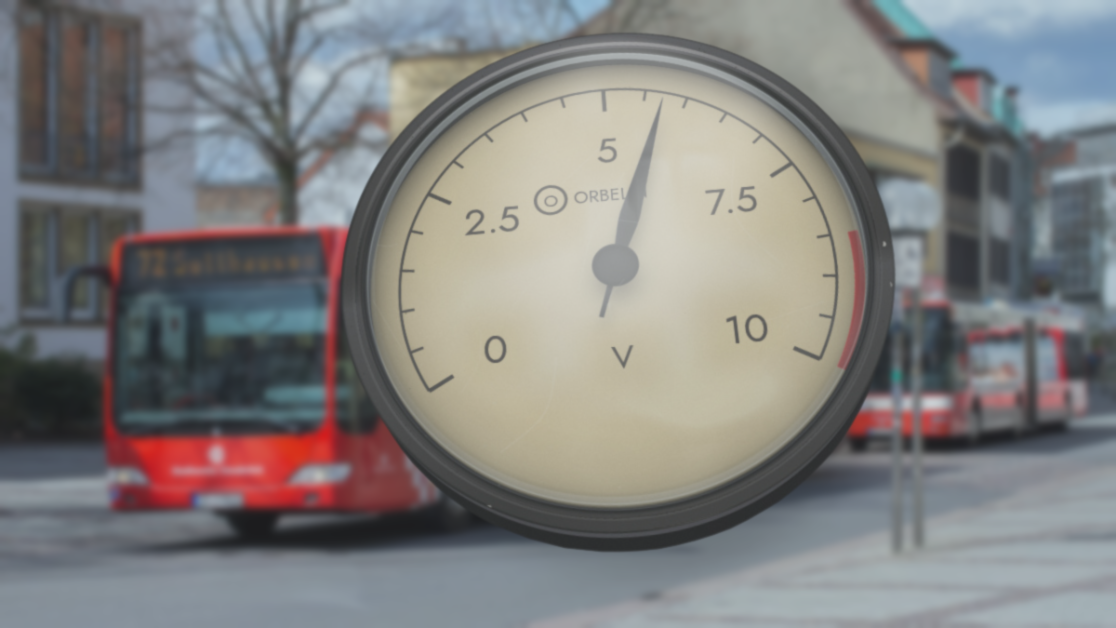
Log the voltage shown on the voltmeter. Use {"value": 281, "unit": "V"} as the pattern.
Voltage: {"value": 5.75, "unit": "V"}
